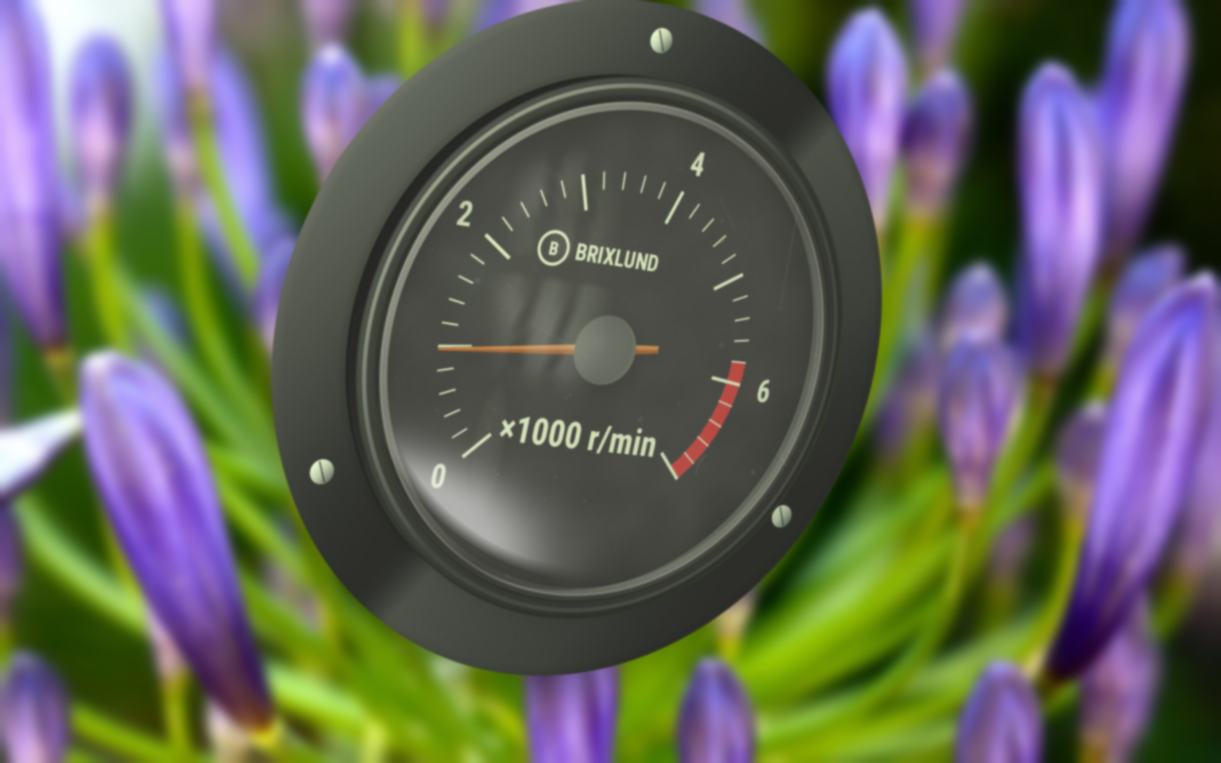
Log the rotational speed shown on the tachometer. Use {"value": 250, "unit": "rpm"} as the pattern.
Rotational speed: {"value": 1000, "unit": "rpm"}
